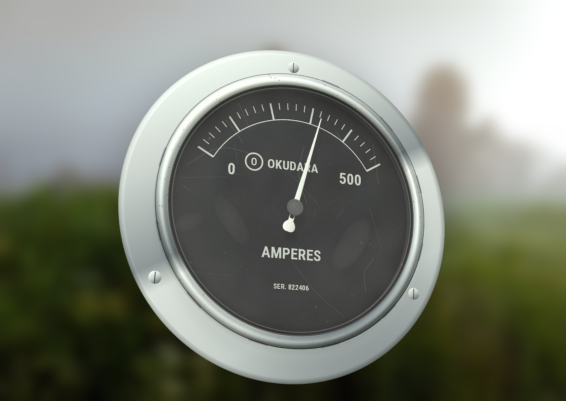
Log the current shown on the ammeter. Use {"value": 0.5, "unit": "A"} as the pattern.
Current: {"value": 320, "unit": "A"}
